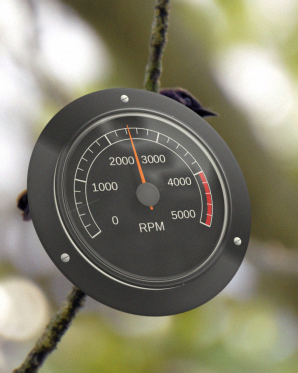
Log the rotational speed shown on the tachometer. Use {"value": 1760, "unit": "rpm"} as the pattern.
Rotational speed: {"value": 2400, "unit": "rpm"}
